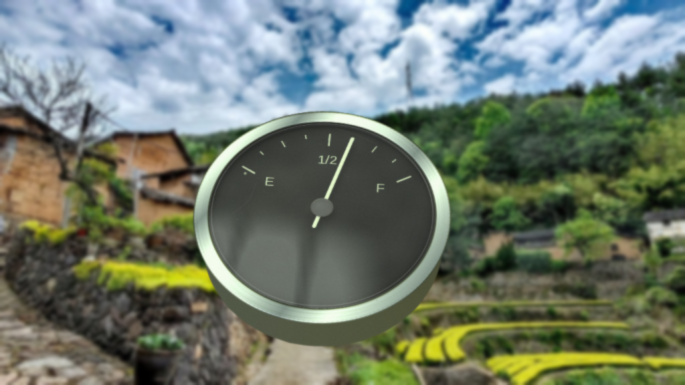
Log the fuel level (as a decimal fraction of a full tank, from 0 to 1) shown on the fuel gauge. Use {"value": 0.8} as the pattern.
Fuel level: {"value": 0.625}
